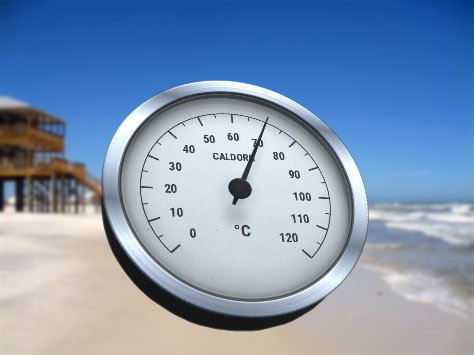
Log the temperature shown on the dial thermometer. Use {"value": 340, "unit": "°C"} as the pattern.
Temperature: {"value": 70, "unit": "°C"}
